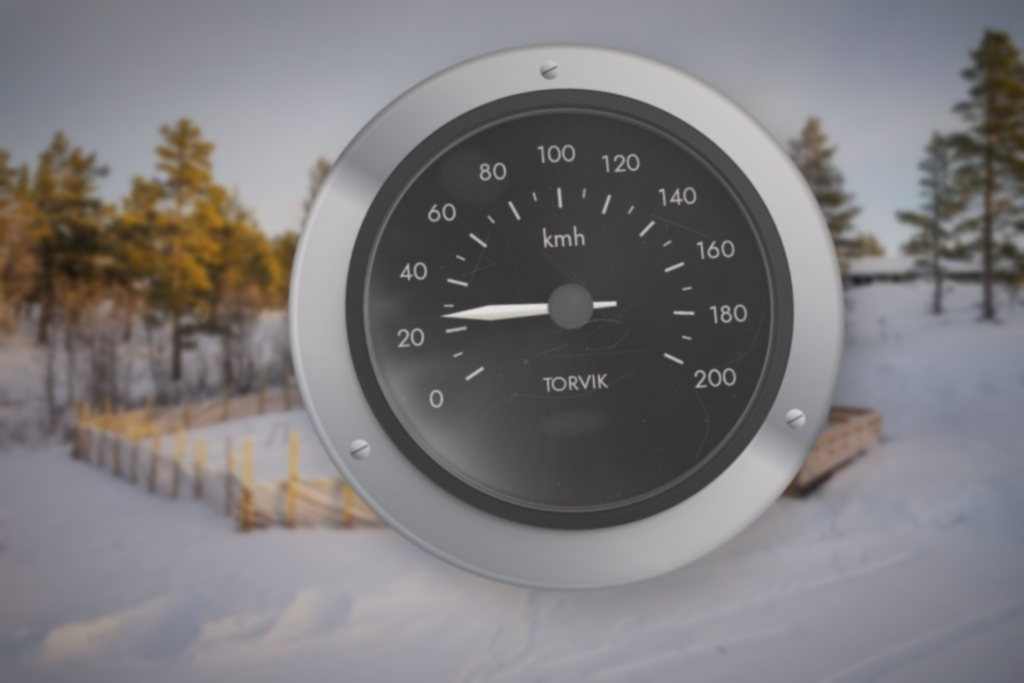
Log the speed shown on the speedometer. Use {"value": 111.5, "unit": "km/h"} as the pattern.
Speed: {"value": 25, "unit": "km/h"}
